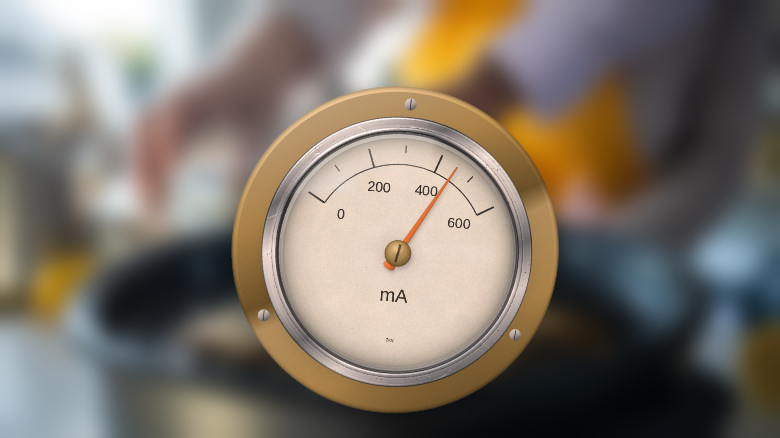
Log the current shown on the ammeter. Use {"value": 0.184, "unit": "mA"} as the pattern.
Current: {"value": 450, "unit": "mA"}
